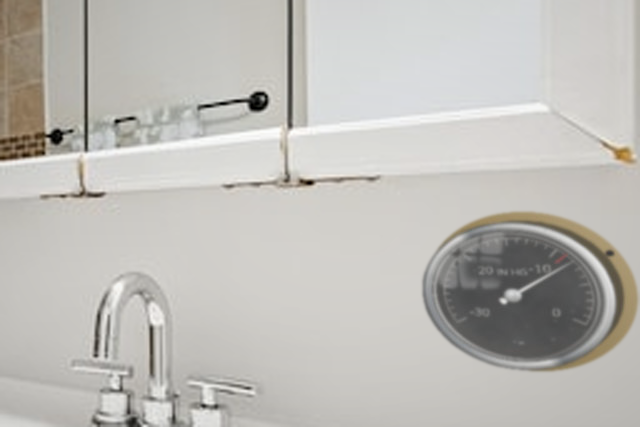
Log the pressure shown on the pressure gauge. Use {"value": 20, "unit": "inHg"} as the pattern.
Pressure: {"value": -8, "unit": "inHg"}
